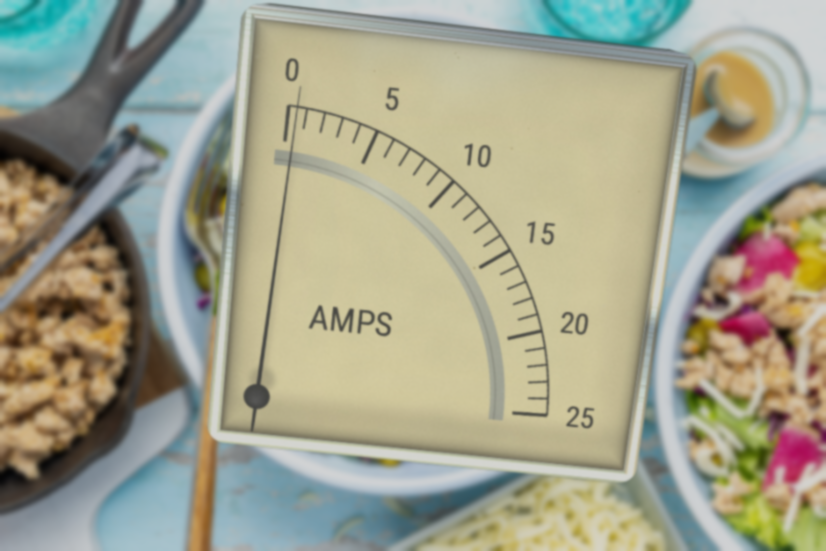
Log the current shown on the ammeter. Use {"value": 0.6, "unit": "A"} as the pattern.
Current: {"value": 0.5, "unit": "A"}
